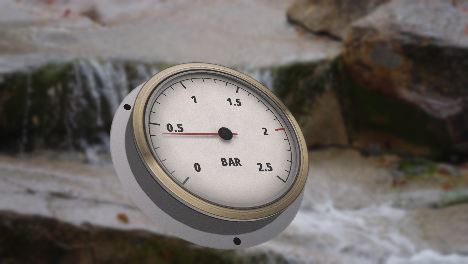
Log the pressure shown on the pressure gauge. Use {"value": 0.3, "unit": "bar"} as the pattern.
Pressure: {"value": 0.4, "unit": "bar"}
